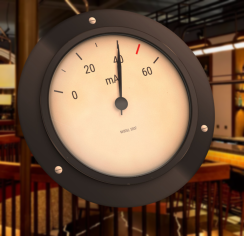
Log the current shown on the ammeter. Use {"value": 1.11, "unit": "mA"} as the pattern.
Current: {"value": 40, "unit": "mA"}
